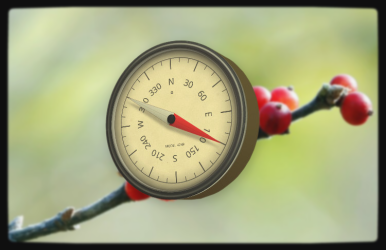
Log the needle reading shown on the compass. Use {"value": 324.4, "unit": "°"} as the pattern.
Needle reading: {"value": 120, "unit": "°"}
